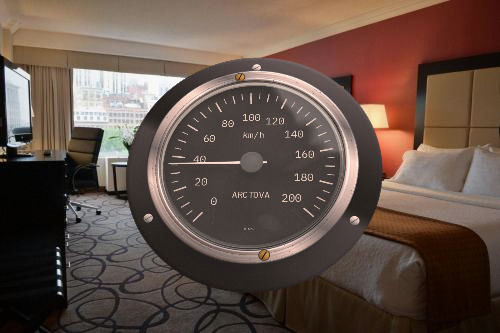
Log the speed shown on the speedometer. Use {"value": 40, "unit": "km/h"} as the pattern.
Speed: {"value": 35, "unit": "km/h"}
